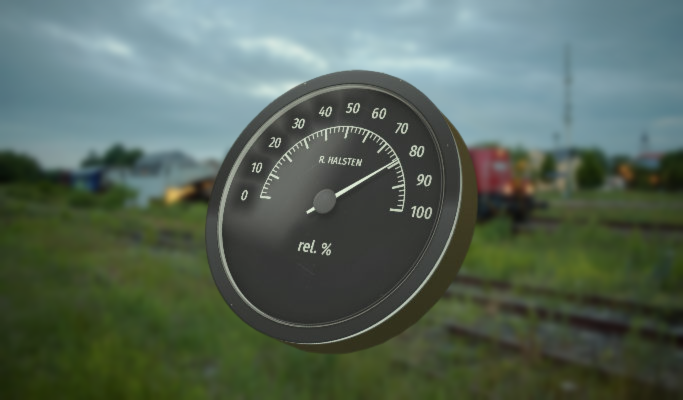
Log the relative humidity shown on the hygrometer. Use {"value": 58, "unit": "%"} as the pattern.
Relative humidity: {"value": 80, "unit": "%"}
